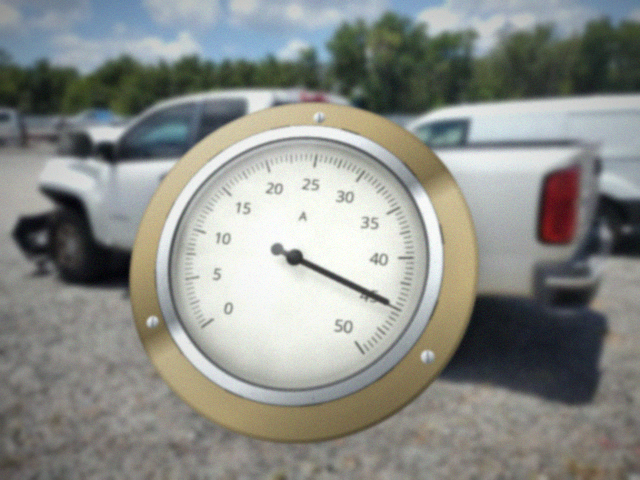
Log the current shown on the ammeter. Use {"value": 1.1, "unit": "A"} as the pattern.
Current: {"value": 45, "unit": "A"}
